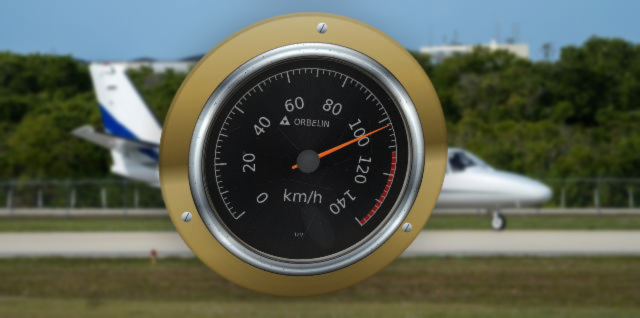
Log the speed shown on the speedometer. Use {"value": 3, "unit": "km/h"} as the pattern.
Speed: {"value": 102, "unit": "km/h"}
